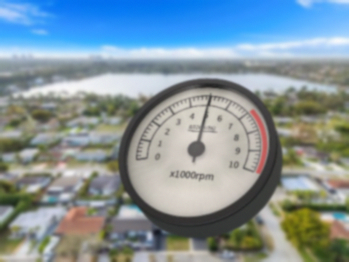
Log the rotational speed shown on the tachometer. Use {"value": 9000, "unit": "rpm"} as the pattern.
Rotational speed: {"value": 5000, "unit": "rpm"}
